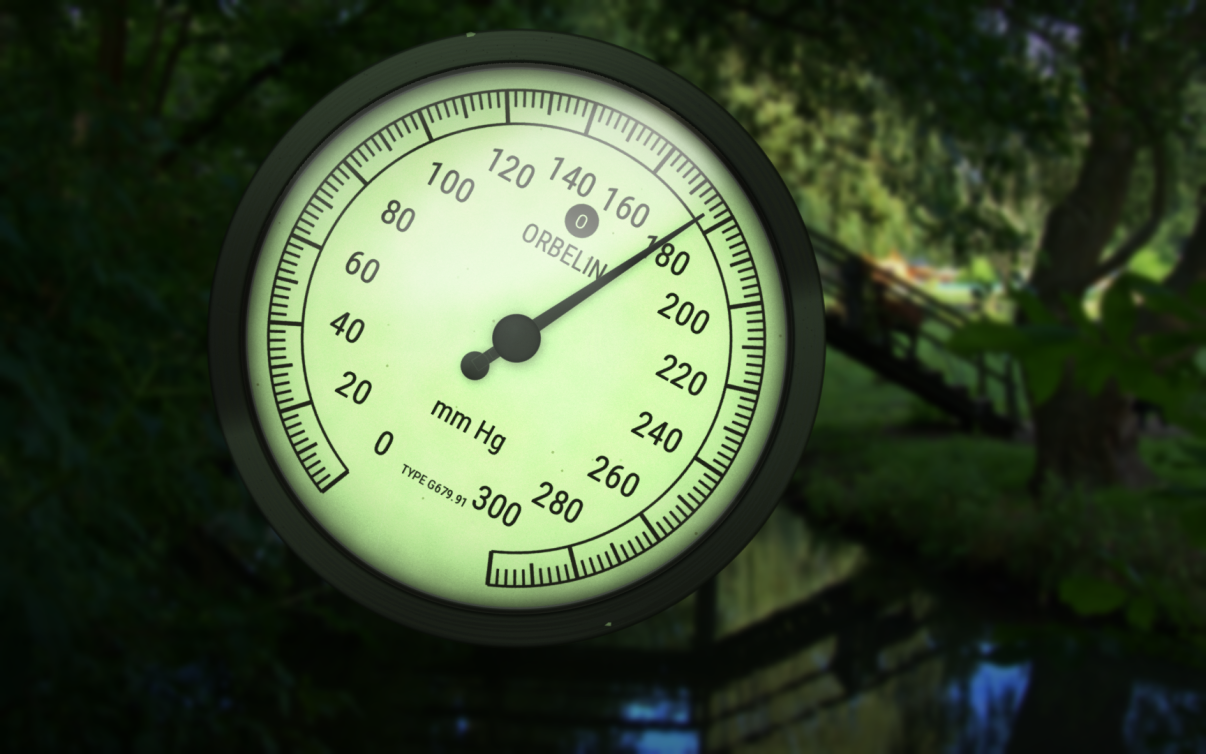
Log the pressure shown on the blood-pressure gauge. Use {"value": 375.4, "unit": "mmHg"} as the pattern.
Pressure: {"value": 176, "unit": "mmHg"}
